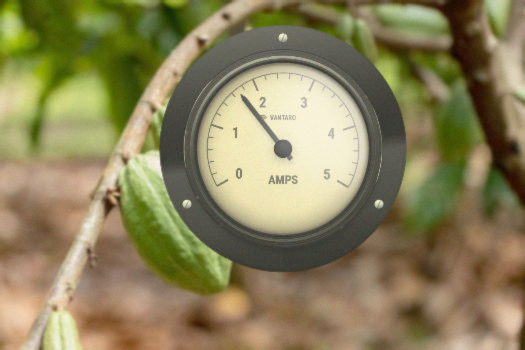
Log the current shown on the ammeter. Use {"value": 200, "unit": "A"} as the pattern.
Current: {"value": 1.7, "unit": "A"}
